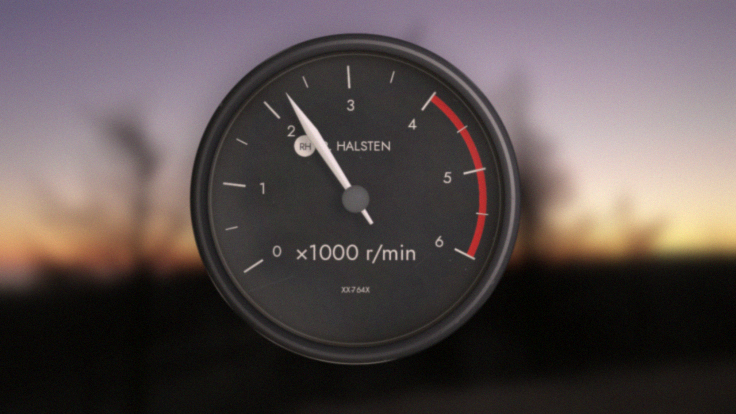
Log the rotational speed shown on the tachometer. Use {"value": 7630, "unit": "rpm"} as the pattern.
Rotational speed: {"value": 2250, "unit": "rpm"}
